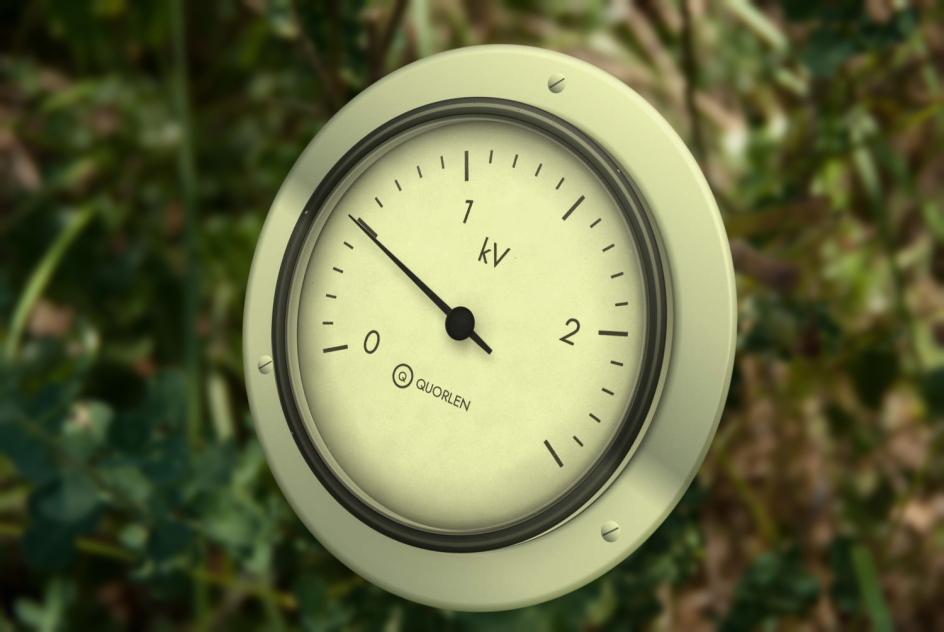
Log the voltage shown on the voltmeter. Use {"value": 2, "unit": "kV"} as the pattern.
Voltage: {"value": 0.5, "unit": "kV"}
